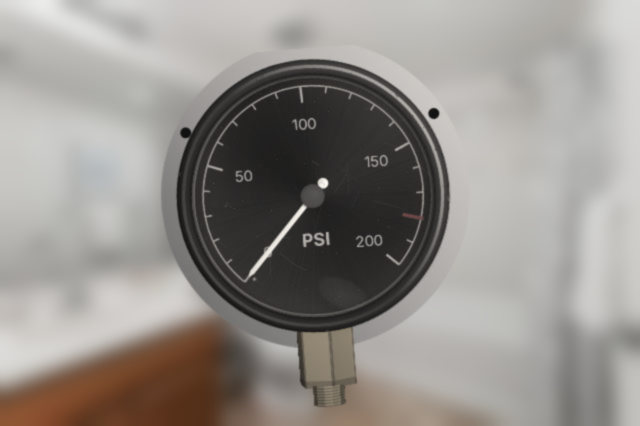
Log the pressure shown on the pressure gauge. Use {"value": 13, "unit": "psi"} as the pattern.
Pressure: {"value": 0, "unit": "psi"}
